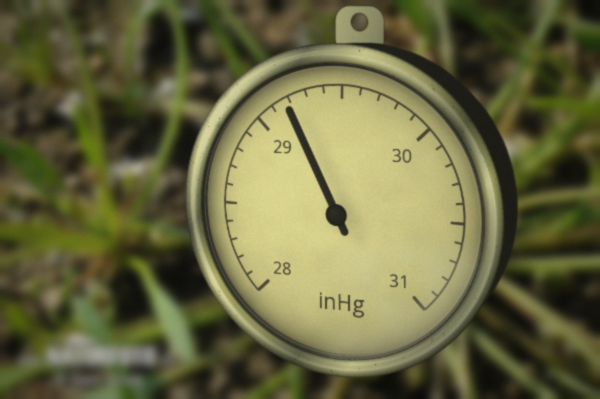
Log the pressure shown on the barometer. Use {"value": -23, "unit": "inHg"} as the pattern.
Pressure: {"value": 29.2, "unit": "inHg"}
